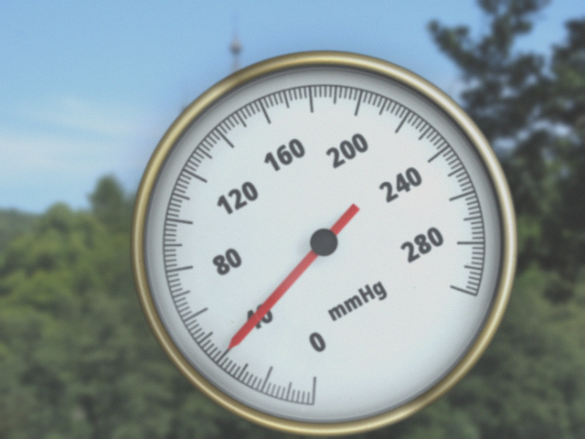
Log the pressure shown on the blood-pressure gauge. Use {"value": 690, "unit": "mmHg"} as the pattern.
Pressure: {"value": 40, "unit": "mmHg"}
